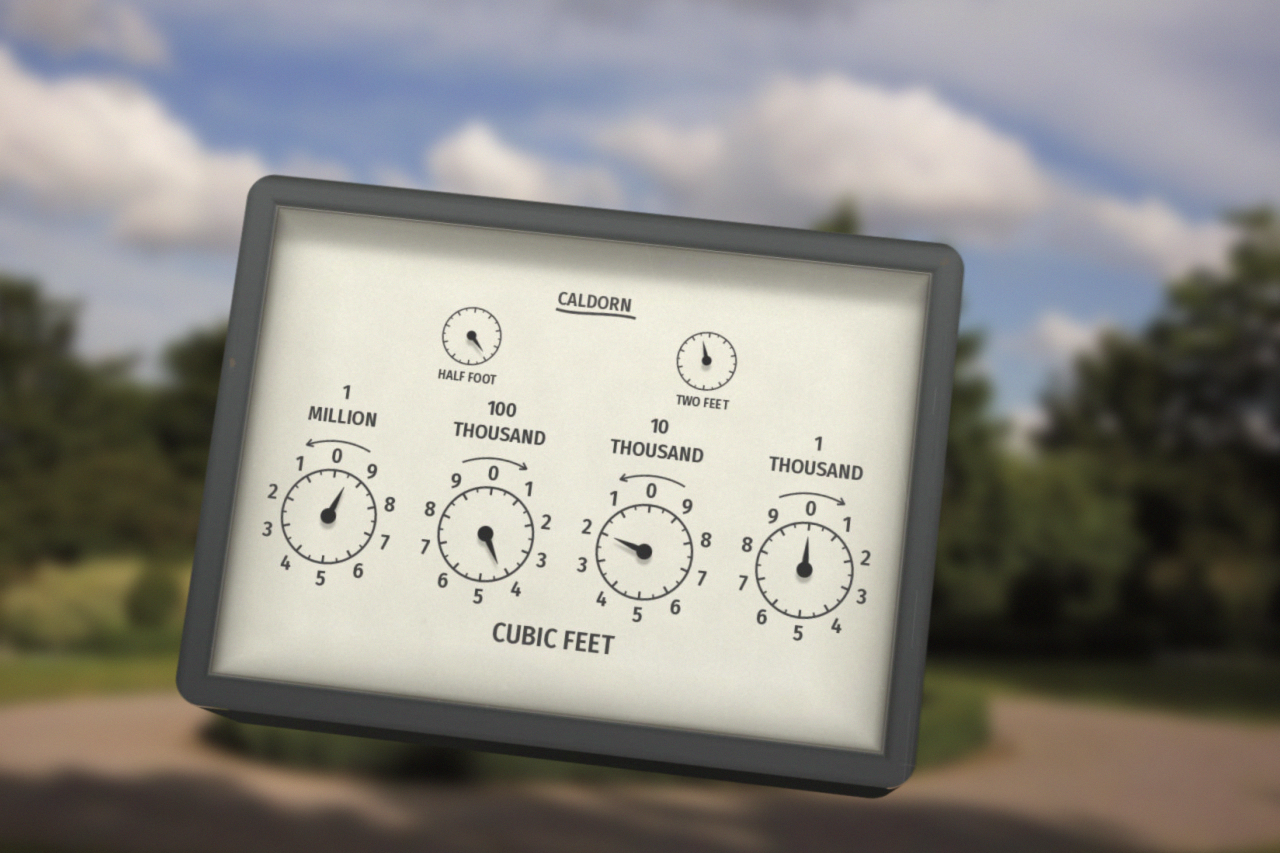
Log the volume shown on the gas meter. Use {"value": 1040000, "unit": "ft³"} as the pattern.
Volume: {"value": 942000, "unit": "ft³"}
